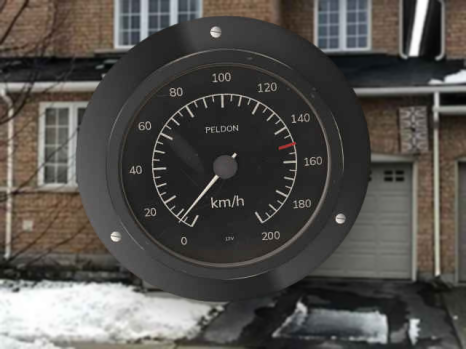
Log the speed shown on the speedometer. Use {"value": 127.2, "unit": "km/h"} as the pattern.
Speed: {"value": 7.5, "unit": "km/h"}
